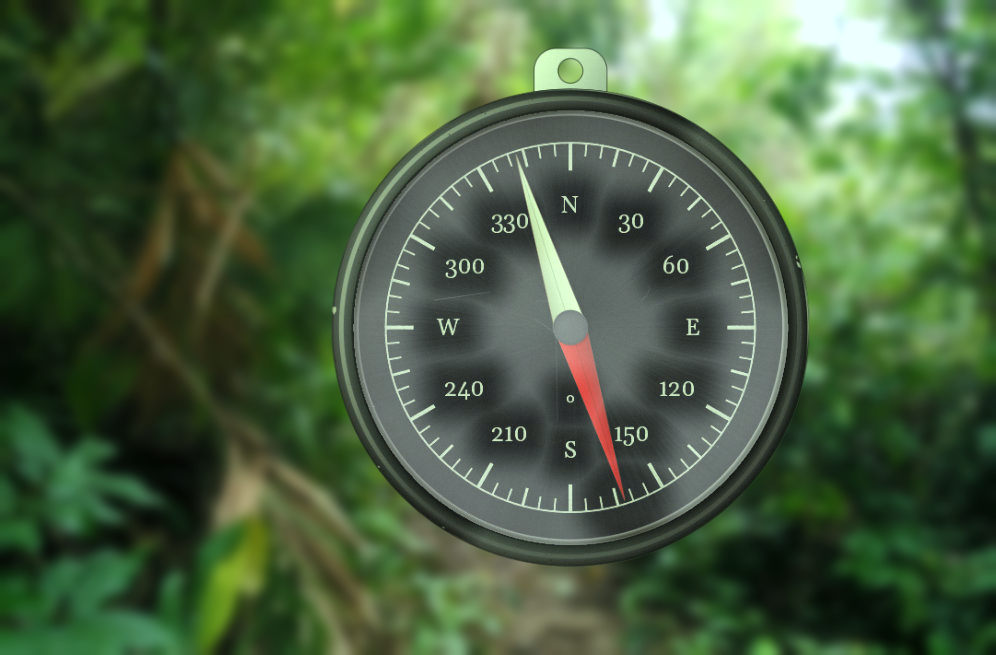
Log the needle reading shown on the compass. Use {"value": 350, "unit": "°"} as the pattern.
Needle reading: {"value": 162.5, "unit": "°"}
